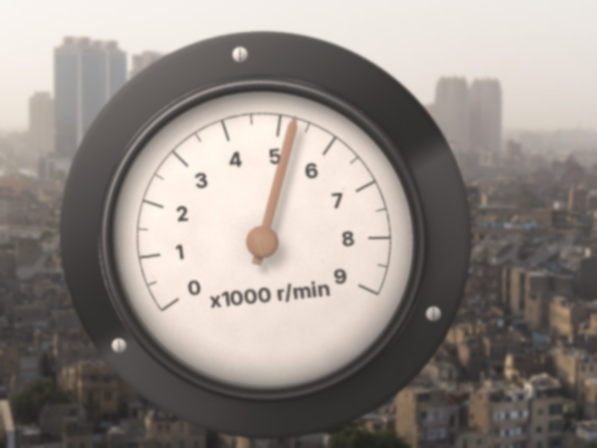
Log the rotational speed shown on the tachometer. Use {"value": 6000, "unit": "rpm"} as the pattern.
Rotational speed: {"value": 5250, "unit": "rpm"}
